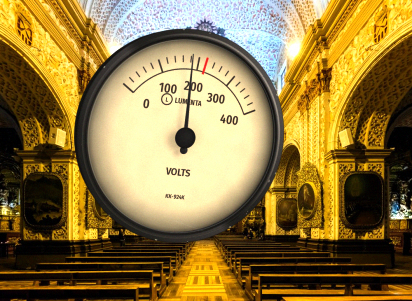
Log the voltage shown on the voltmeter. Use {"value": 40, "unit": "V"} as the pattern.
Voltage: {"value": 180, "unit": "V"}
